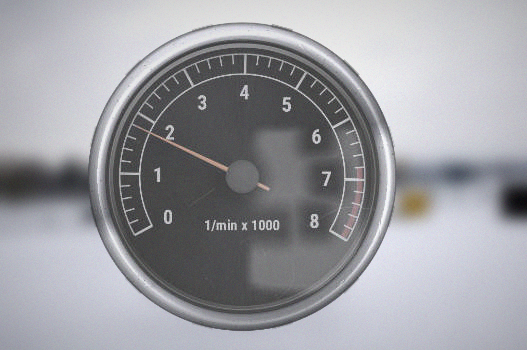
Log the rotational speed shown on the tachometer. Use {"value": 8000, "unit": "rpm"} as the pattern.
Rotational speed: {"value": 1800, "unit": "rpm"}
